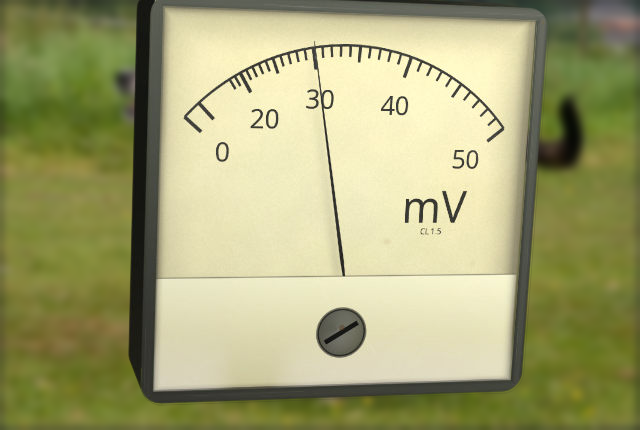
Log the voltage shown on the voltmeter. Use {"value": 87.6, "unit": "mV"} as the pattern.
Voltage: {"value": 30, "unit": "mV"}
